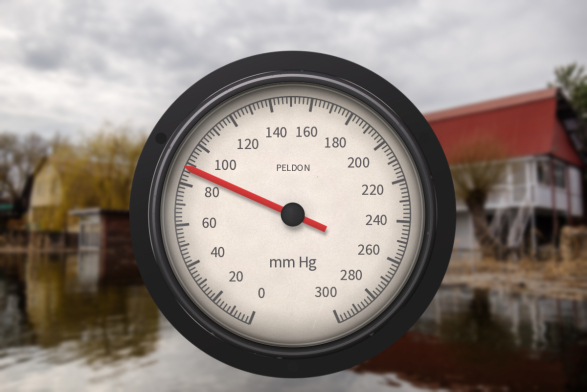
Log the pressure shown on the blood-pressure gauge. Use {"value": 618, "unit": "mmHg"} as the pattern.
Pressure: {"value": 88, "unit": "mmHg"}
